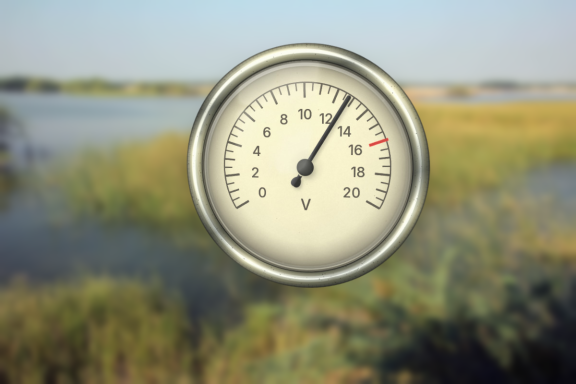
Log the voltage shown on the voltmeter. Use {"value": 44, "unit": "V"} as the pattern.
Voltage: {"value": 12.75, "unit": "V"}
